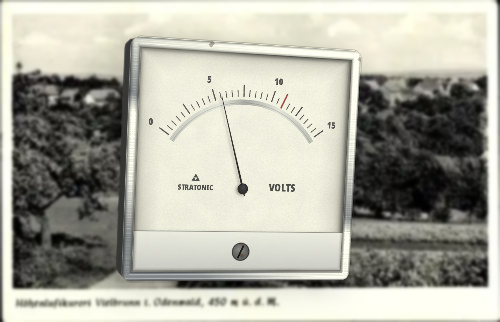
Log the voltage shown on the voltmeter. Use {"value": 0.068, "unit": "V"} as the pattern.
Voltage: {"value": 5.5, "unit": "V"}
